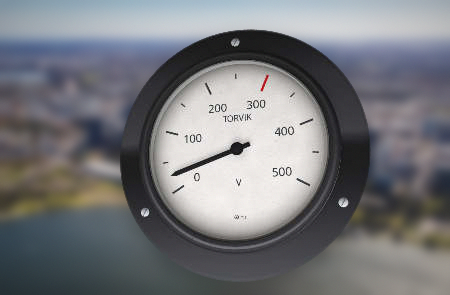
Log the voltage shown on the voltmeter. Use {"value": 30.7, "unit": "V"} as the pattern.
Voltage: {"value": 25, "unit": "V"}
